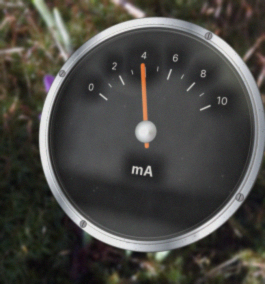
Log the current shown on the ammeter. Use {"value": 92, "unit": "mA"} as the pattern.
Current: {"value": 4, "unit": "mA"}
